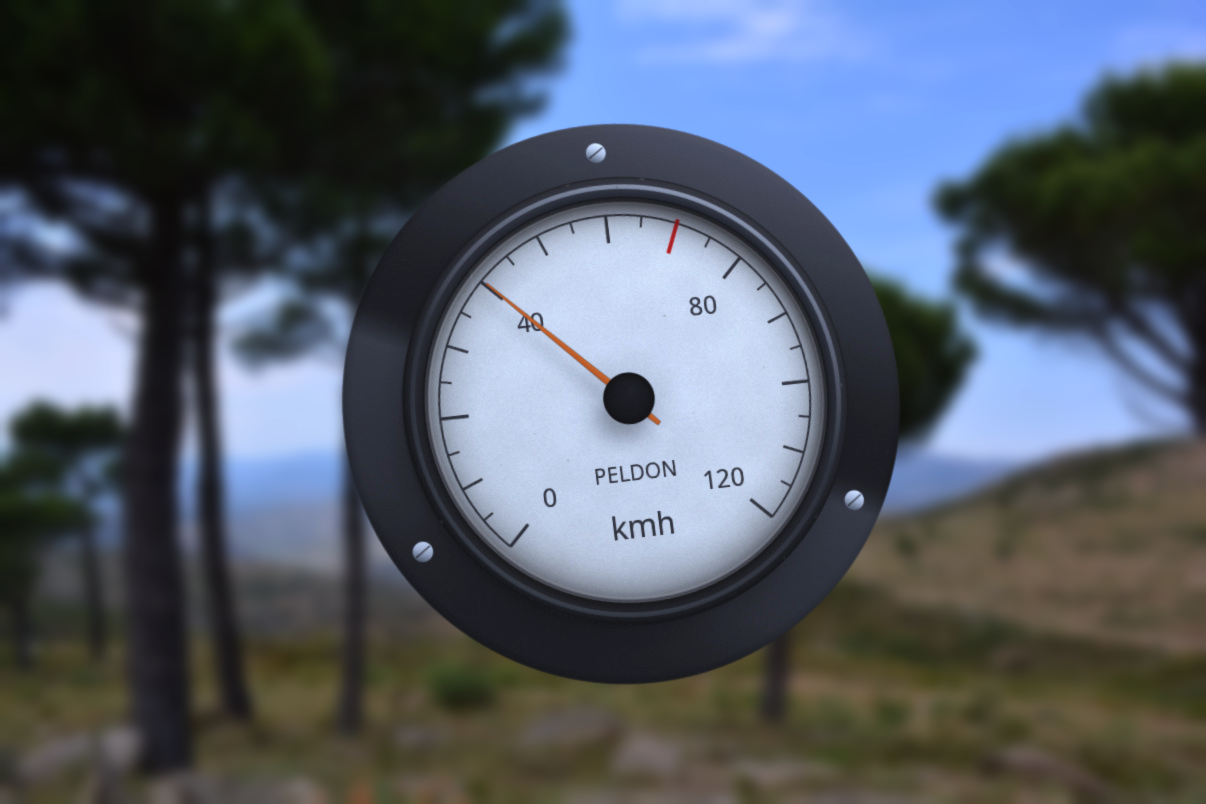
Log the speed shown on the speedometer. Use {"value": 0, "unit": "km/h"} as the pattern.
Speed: {"value": 40, "unit": "km/h"}
